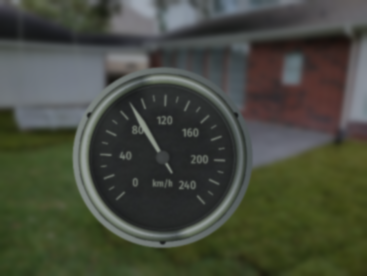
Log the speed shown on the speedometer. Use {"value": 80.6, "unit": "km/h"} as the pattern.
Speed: {"value": 90, "unit": "km/h"}
